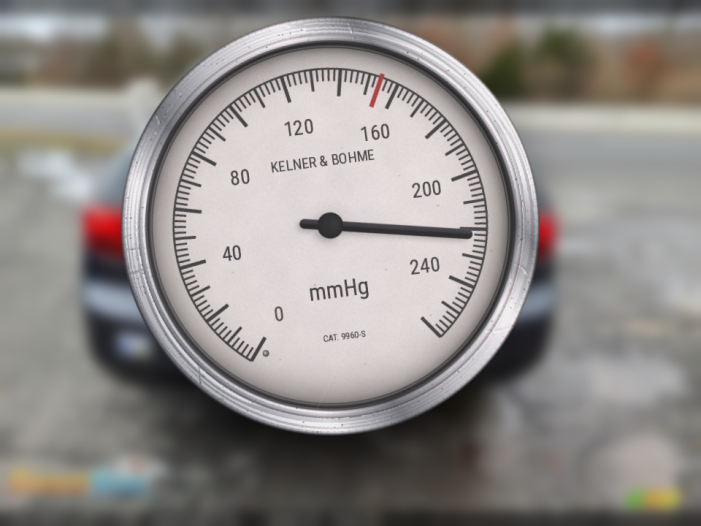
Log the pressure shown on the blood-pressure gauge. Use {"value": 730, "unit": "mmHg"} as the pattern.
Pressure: {"value": 222, "unit": "mmHg"}
